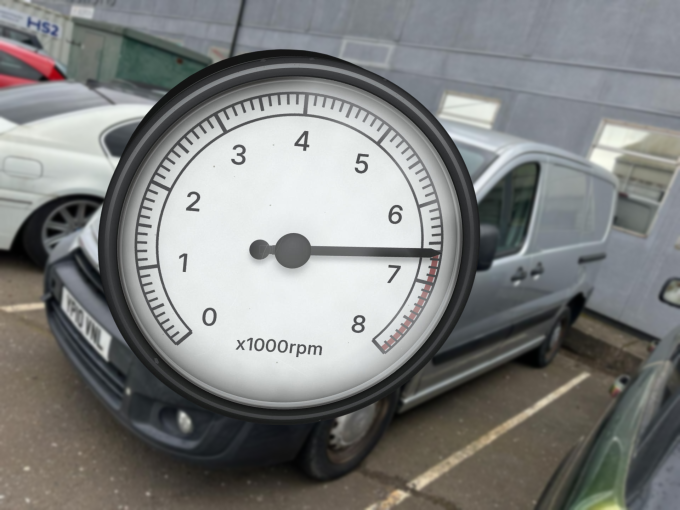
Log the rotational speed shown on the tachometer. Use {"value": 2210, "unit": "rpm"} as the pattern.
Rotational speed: {"value": 6600, "unit": "rpm"}
